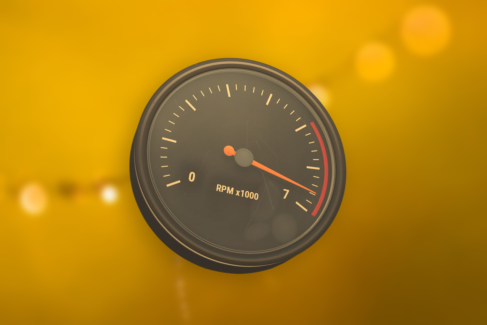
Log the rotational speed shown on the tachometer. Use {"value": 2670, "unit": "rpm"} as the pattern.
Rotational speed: {"value": 6600, "unit": "rpm"}
